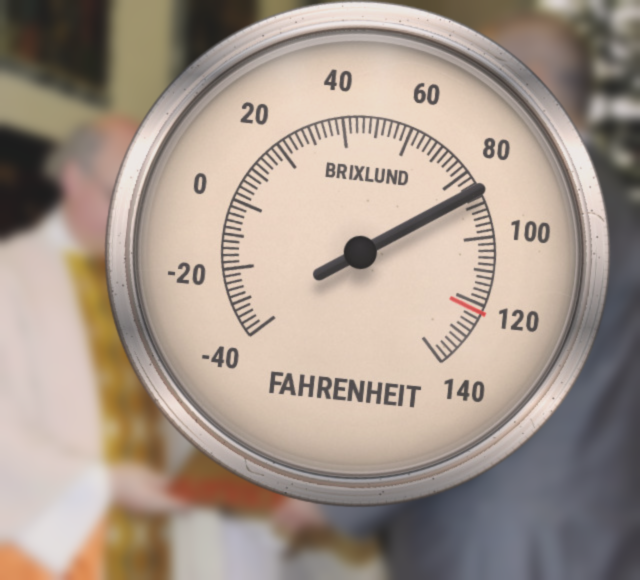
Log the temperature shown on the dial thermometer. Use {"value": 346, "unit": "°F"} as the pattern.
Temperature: {"value": 86, "unit": "°F"}
